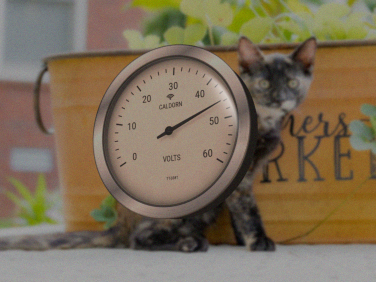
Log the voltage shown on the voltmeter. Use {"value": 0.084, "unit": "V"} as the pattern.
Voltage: {"value": 46, "unit": "V"}
